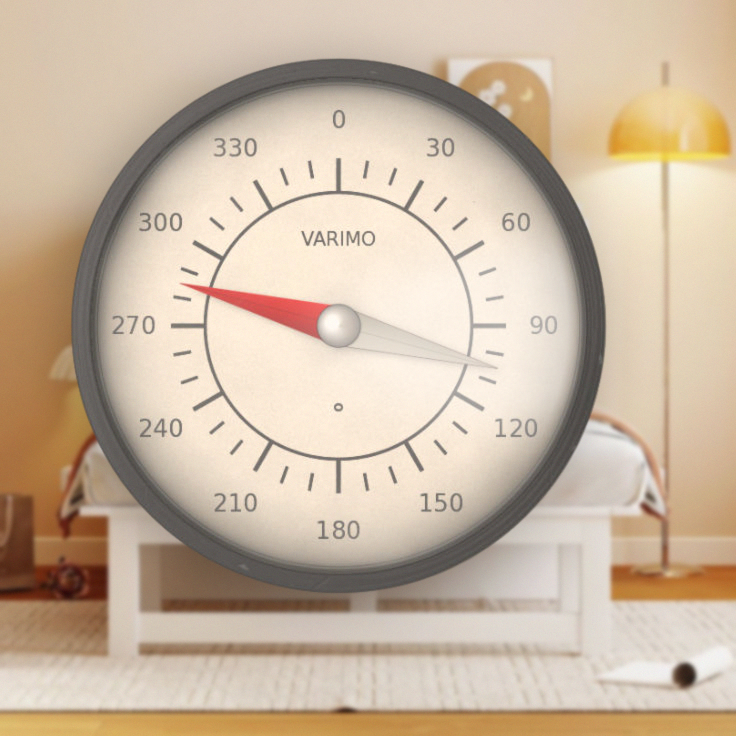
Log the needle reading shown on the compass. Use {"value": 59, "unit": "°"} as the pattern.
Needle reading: {"value": 285, "unit": "°"}
